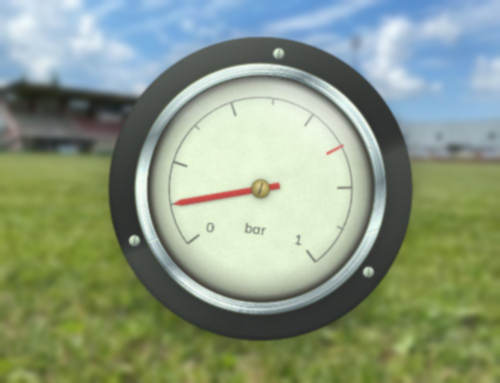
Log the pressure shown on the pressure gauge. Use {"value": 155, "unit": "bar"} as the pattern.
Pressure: {"value": 0.1, "unit": "bar"}
